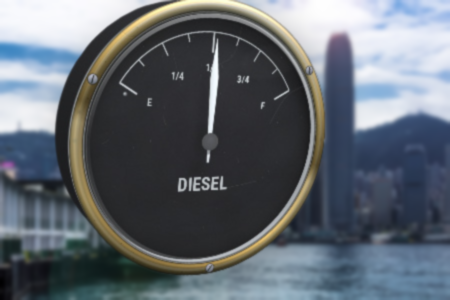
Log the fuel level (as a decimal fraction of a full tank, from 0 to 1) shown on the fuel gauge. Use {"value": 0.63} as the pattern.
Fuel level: {"value": 0.5}
